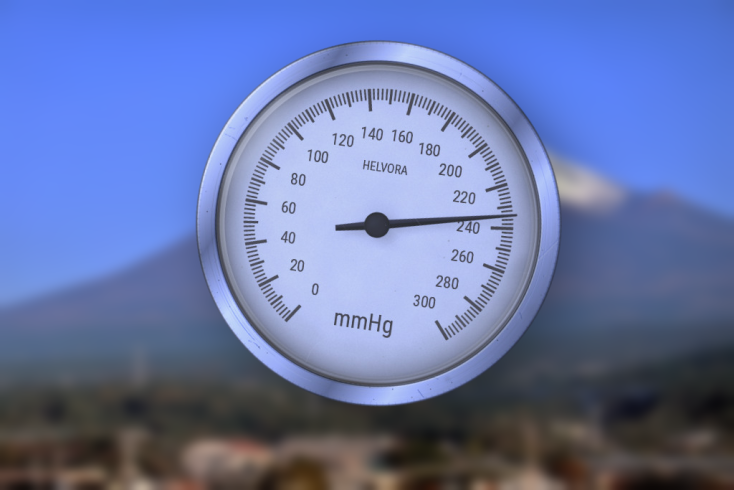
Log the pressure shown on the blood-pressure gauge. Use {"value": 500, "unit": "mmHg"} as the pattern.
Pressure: {"value": 234, "unit": "mmHg"}
